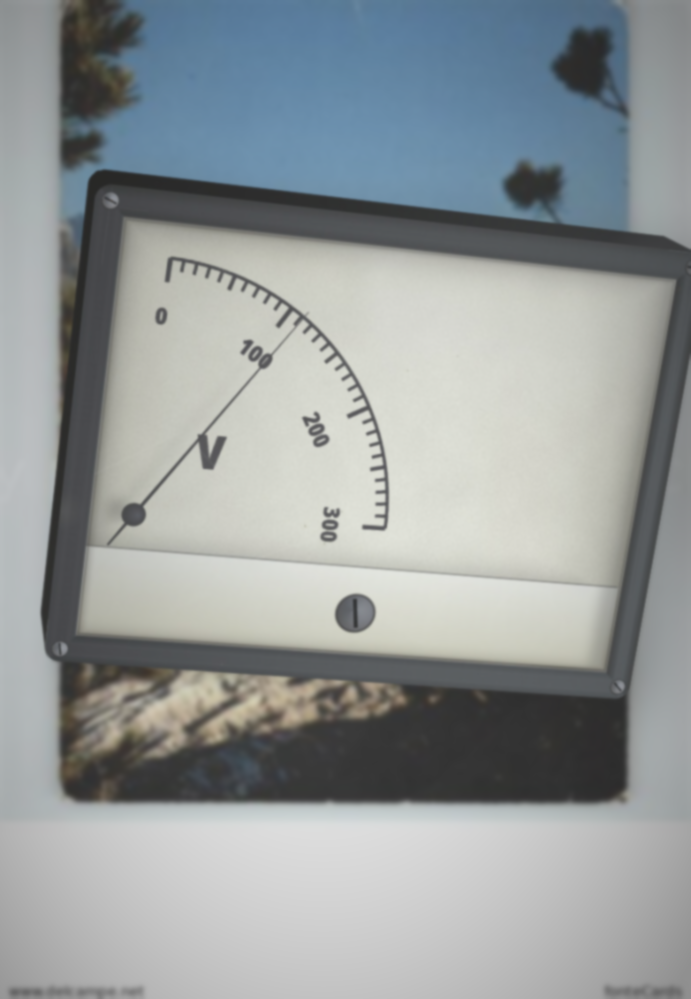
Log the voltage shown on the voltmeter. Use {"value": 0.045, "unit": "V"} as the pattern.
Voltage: {"value": 110, "unit": "V"}
